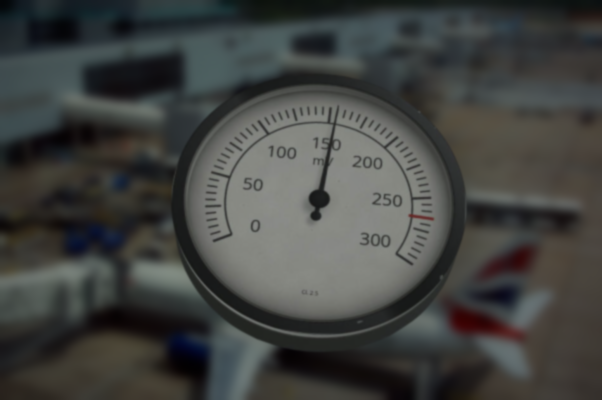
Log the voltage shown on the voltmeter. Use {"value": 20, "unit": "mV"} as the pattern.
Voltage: {"value": 155, "unit": "mV"}
